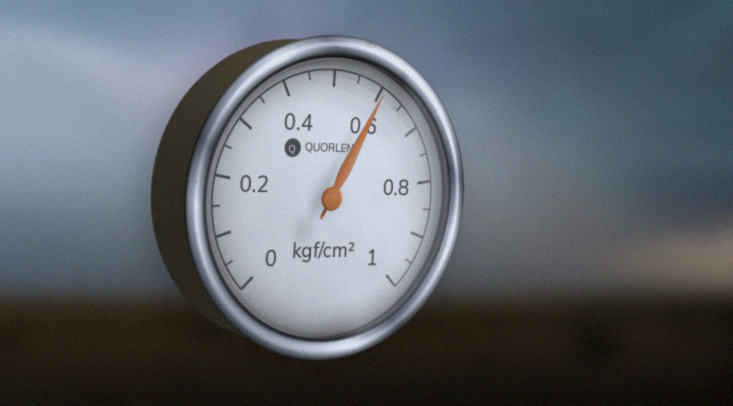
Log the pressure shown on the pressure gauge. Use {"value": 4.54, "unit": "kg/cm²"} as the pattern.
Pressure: {"value": 0.6, "unit": "kg/cm²"}
